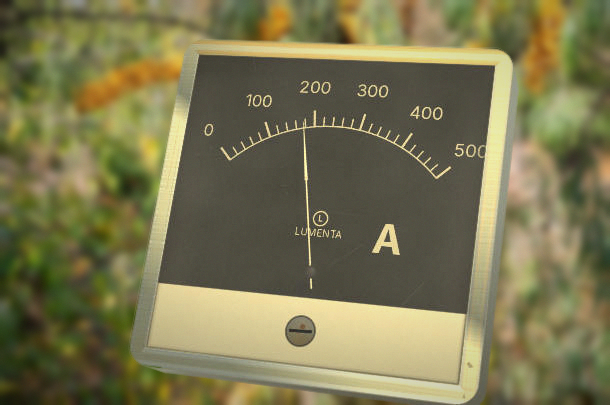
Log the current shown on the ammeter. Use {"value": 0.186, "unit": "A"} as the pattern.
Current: {"value": 180, "unit": "A"}
